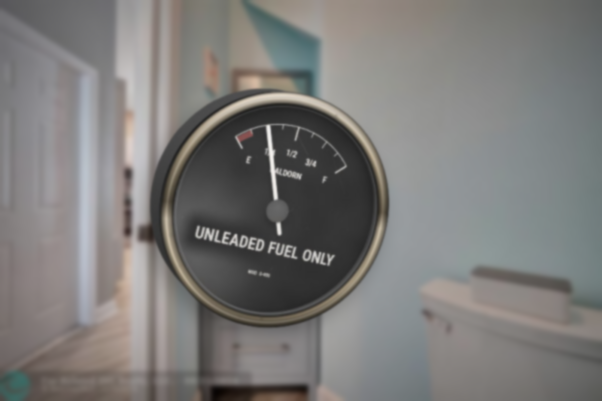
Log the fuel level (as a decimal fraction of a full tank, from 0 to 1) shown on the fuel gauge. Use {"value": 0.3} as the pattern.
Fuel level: {"value": 0.25}
